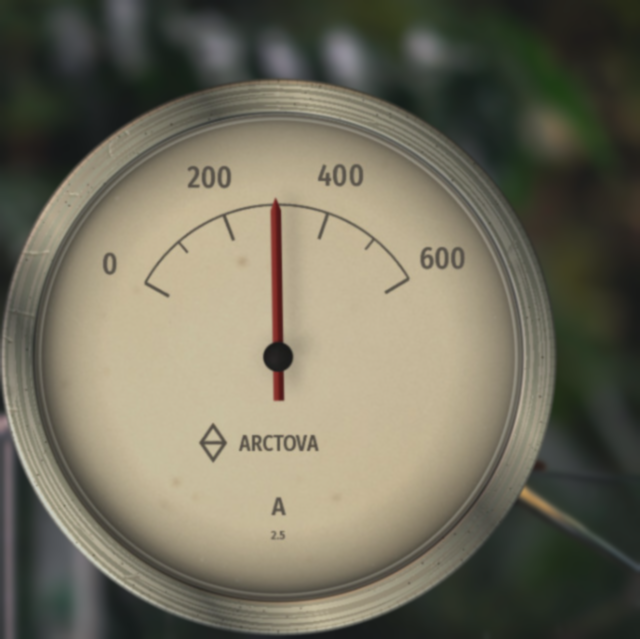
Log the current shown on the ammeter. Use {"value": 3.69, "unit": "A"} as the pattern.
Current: {"value": 300, "unit": "A"}
